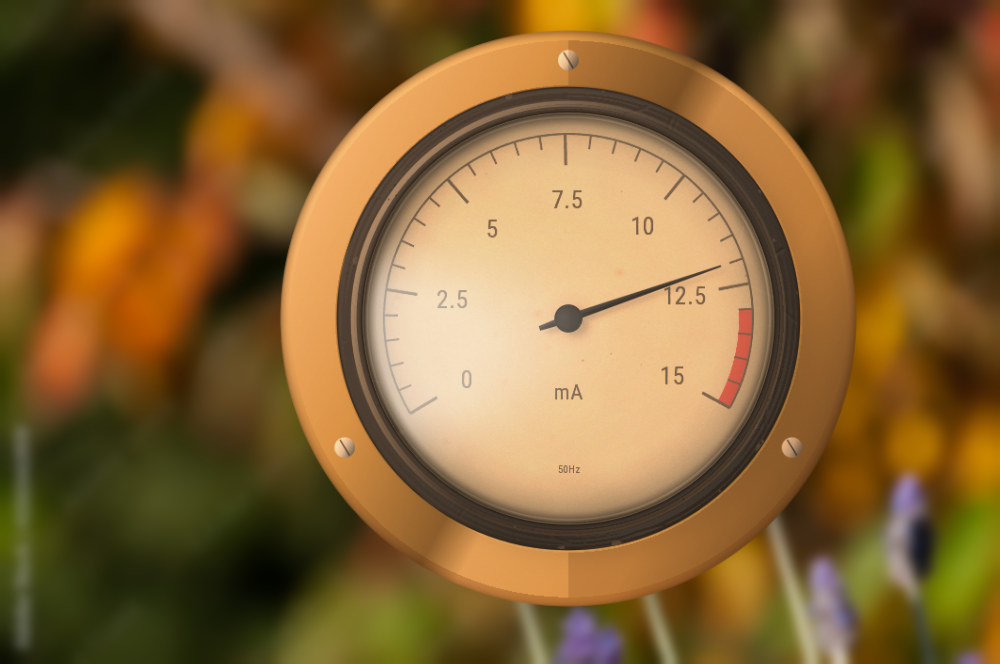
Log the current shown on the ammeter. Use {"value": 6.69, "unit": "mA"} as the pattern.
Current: {"value": 12, "unit": "mA"}
